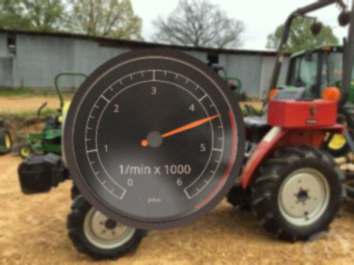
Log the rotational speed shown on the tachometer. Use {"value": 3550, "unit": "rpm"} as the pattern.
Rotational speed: {"value": 4400, "unit": "rpm"}
